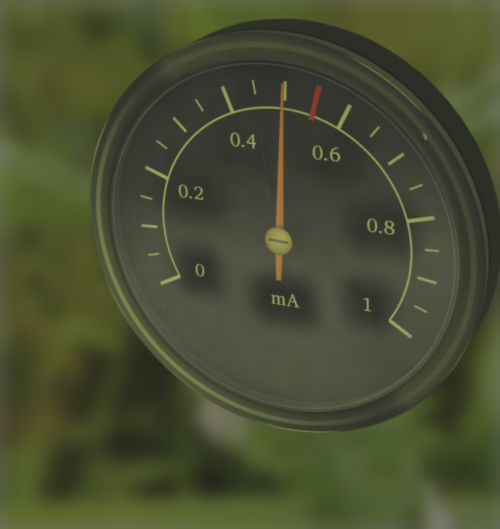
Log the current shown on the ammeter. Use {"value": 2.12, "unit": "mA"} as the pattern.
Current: {"value": 0.5, "unit": "mA"}
